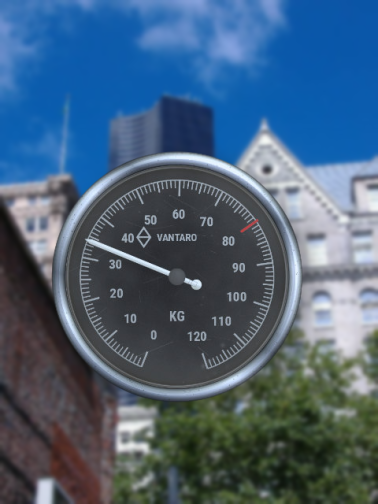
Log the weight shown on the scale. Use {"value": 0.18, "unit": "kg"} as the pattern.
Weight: {"value": 34, "unit": "kg"}
